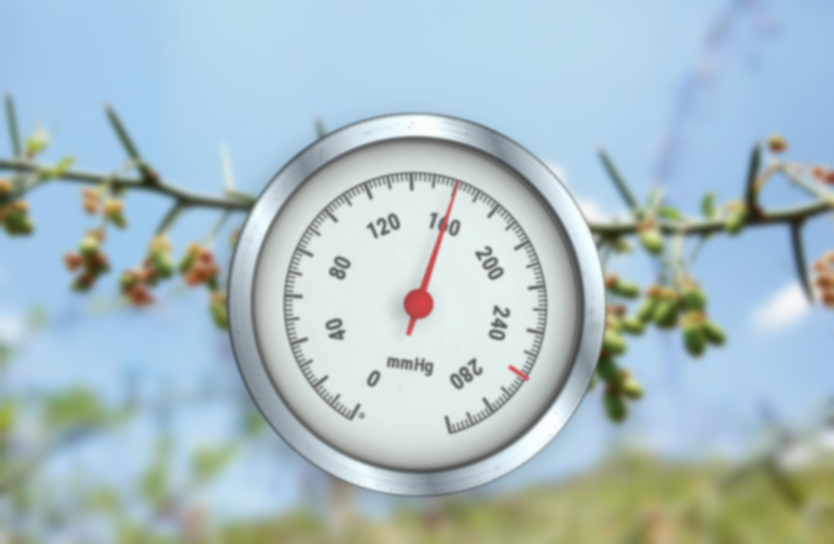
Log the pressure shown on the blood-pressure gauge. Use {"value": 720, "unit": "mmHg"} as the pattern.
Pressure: {"value": 160, "unit": "mmHg"}
